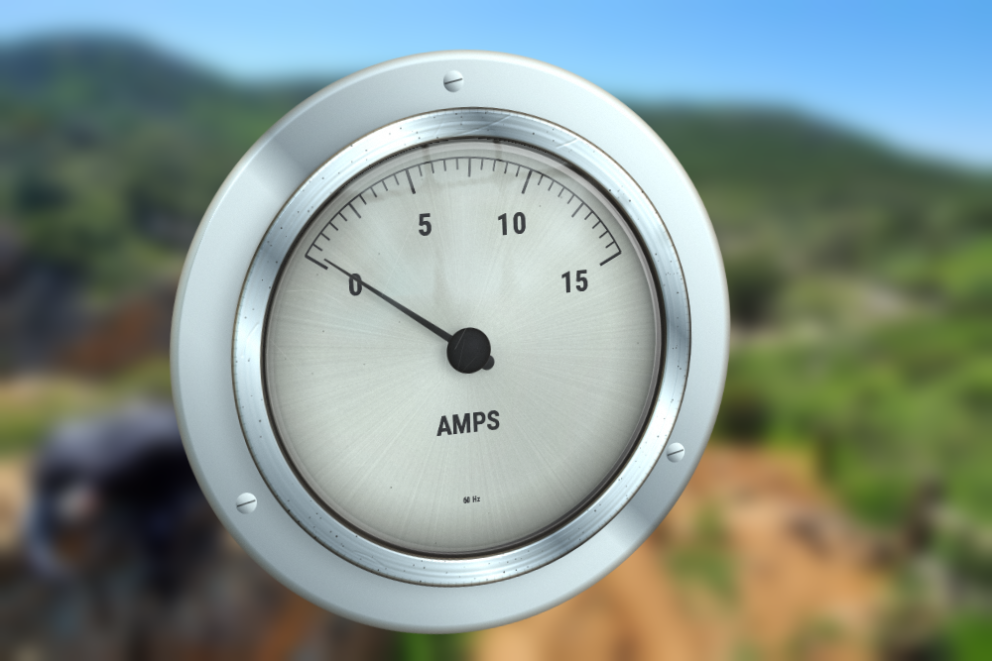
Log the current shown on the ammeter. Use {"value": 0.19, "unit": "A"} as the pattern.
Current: {"value": 0.25, "unit": "A"}
